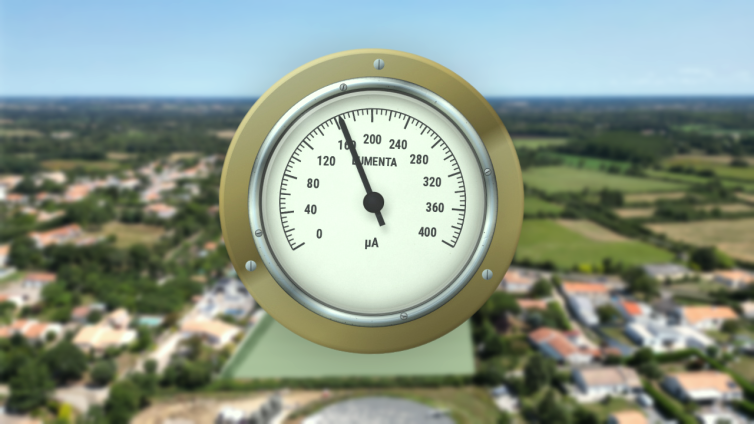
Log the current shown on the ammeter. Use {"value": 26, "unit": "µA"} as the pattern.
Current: {"value": 165, "unit": "µA"}
